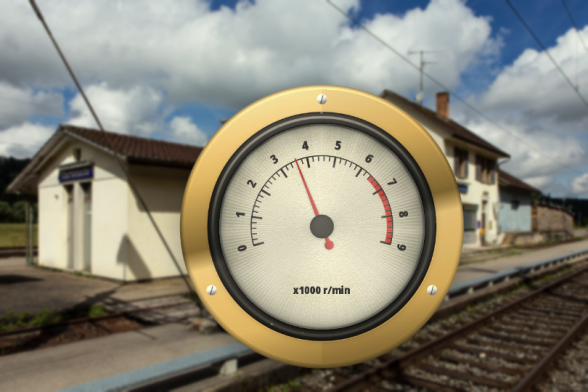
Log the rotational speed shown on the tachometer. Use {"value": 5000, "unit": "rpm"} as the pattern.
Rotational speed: {"value": 3600, "unit": "rpm"}
